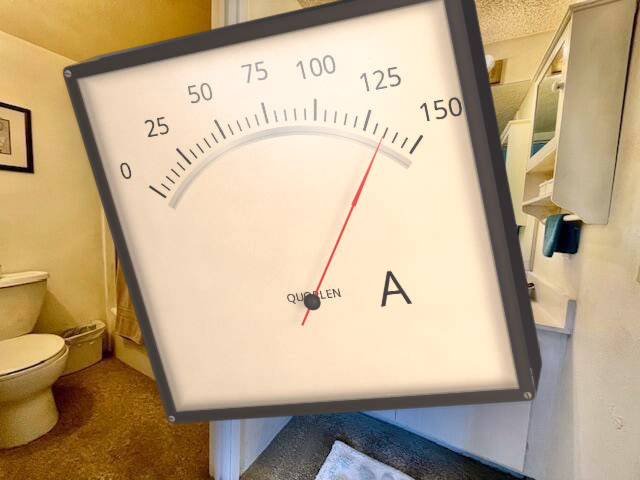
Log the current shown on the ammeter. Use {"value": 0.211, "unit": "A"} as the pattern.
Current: {"value": 135, "unit": "A"}
